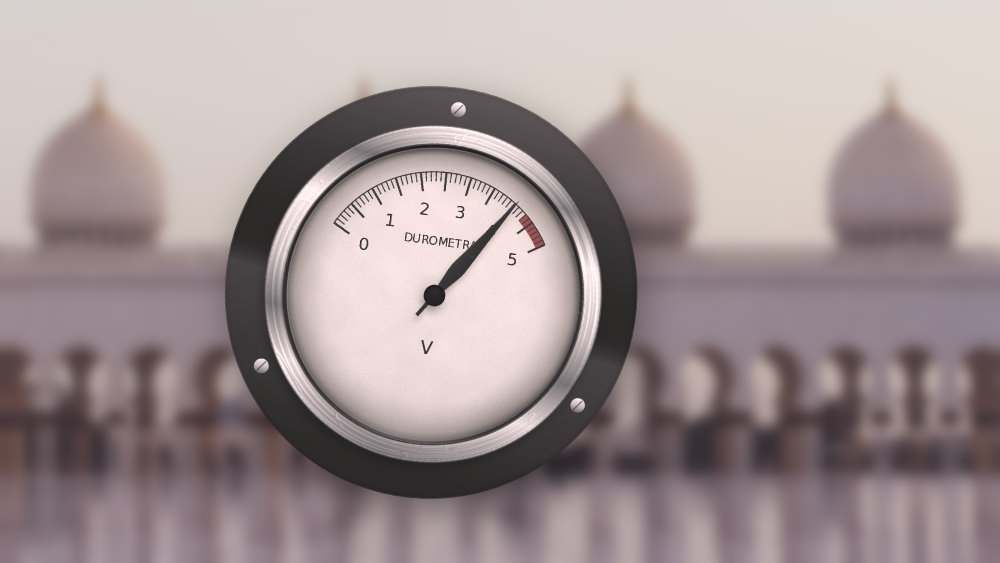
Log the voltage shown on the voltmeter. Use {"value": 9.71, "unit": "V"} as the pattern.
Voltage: {"value": 4, "unit": "V"}
